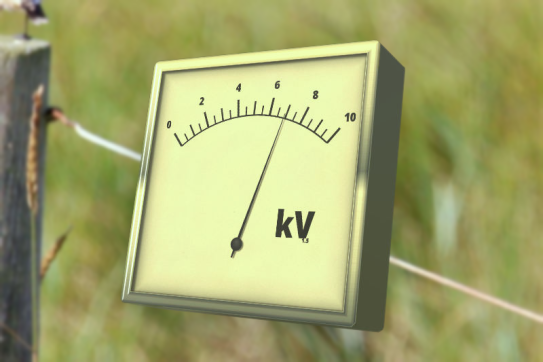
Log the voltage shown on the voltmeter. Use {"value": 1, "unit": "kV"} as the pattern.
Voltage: {"value": 7, "unit": "kV"}
